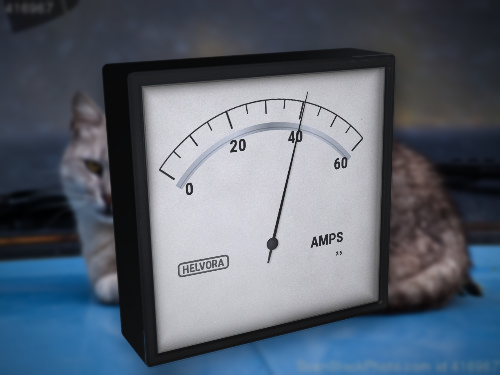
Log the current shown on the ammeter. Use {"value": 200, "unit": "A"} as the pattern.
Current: {"value": 40, "unit": "A"}
